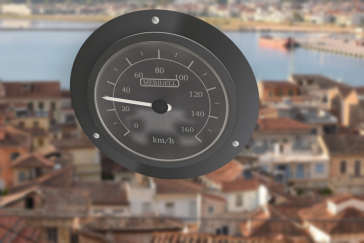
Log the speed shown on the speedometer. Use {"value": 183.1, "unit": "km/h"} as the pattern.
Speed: {"value": 30, "unit": "km/h"}
